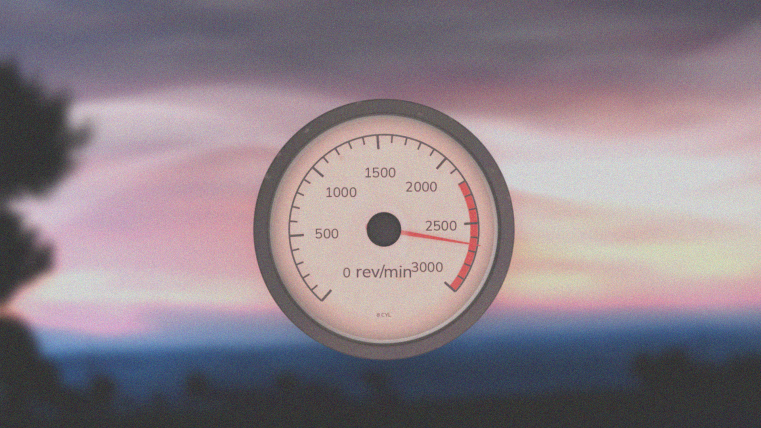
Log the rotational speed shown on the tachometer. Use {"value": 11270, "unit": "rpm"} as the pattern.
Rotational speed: {"value": 2650, "unit": "rpm"}
